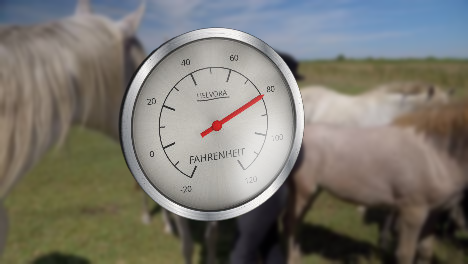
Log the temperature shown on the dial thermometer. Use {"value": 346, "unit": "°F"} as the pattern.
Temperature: {"value": 80, "unit": "°F"}
